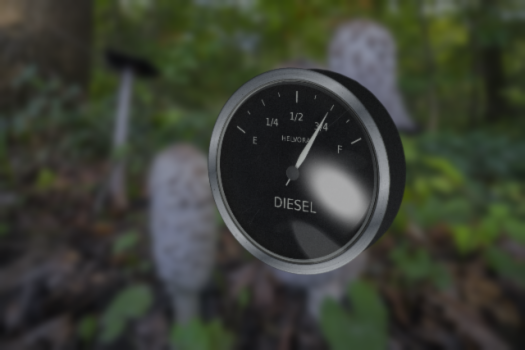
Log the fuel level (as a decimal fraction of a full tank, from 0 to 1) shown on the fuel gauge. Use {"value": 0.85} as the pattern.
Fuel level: {"value": 0.75}
